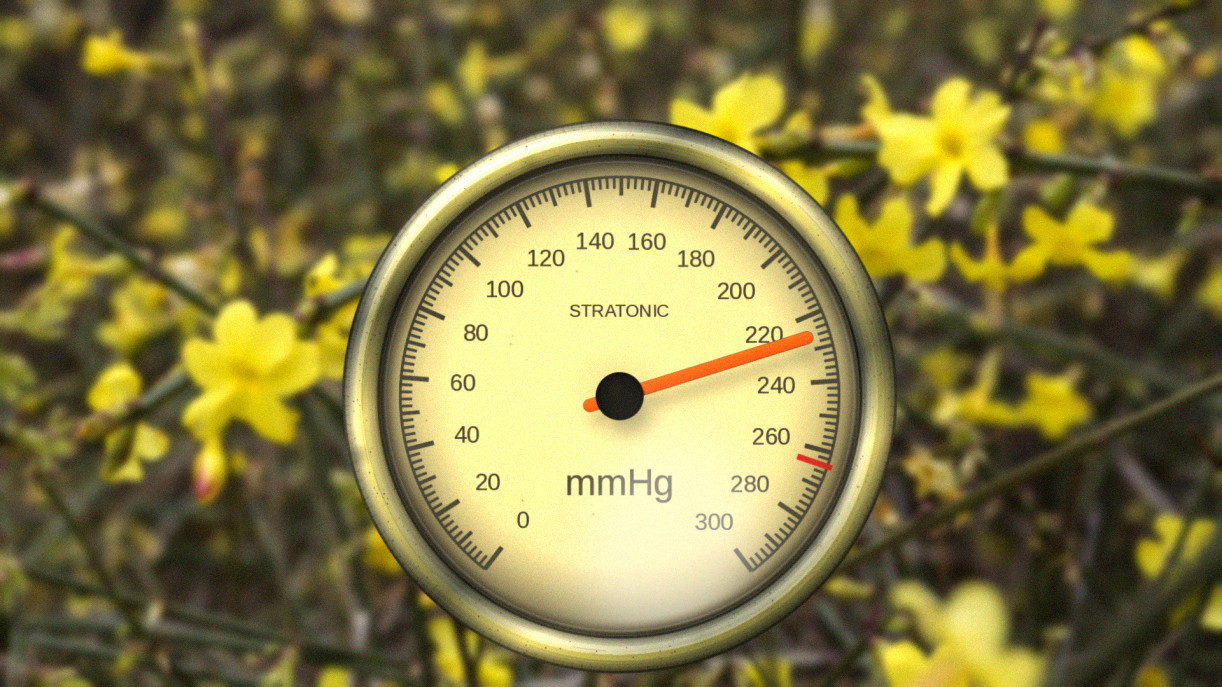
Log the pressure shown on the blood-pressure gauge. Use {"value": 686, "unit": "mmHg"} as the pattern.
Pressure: {"value": 226, "unit": "mmHg"}
